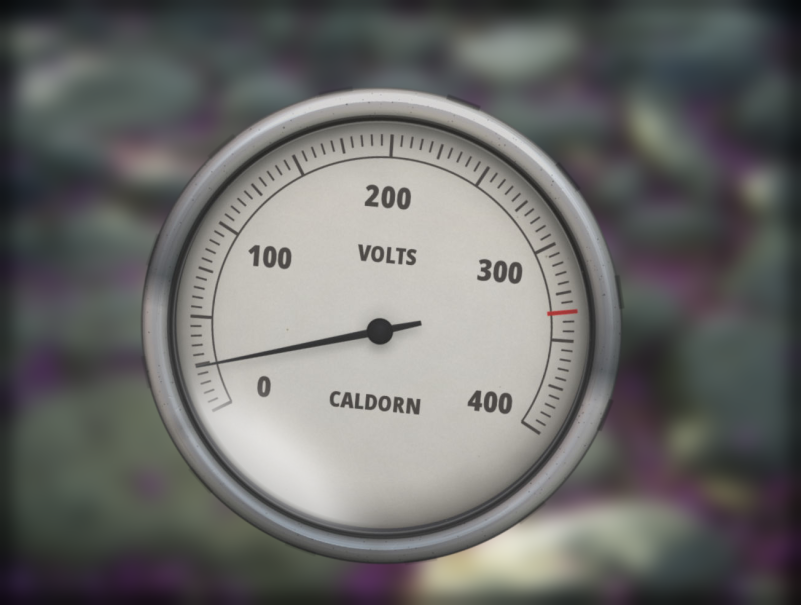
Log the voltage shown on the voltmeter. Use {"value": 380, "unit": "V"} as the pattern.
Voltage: {"value": 25, "unit": "V"}
